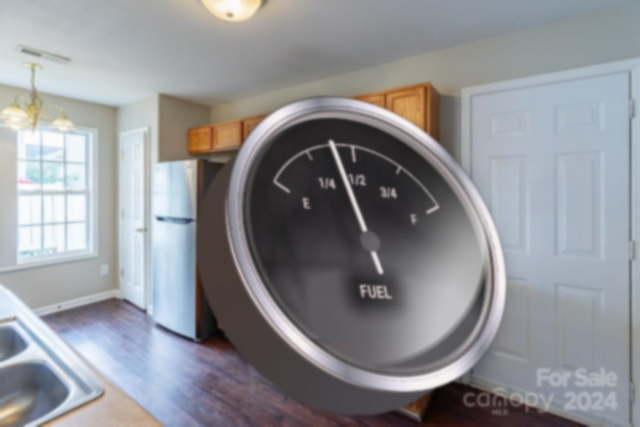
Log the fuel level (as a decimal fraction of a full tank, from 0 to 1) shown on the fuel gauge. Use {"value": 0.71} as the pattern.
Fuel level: {"value": 0.375}
